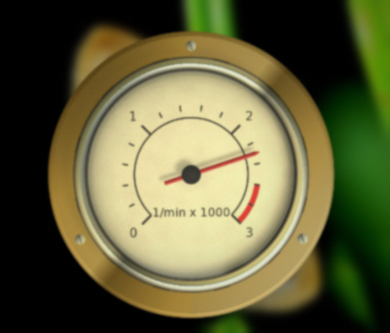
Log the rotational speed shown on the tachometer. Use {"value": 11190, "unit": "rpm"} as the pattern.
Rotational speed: {"value": 2300, "unit": "rpm"}
